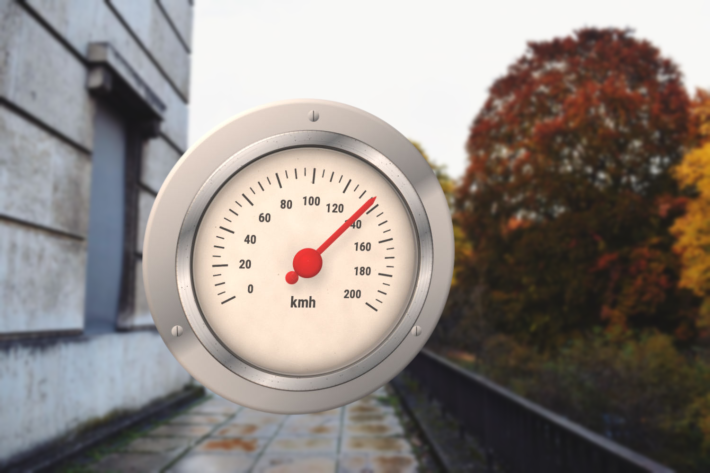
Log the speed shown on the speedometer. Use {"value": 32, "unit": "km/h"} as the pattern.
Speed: {"value": 135, "unit": "km/h"}
